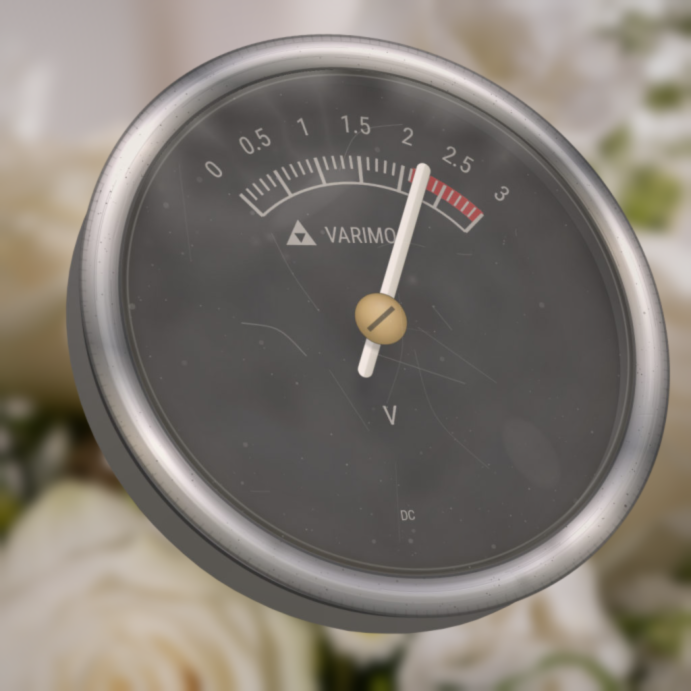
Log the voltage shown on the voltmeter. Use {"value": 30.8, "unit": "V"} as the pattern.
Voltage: {"value": 2.2, "unit": "V"}
